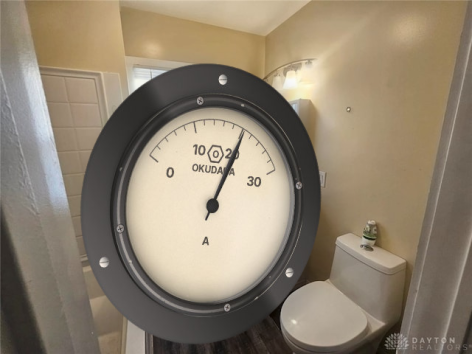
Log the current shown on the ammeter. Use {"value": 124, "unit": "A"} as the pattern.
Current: {"value": 20, "unit": "A"}
